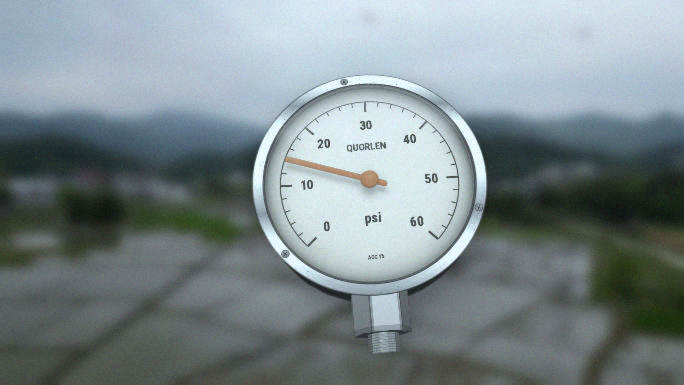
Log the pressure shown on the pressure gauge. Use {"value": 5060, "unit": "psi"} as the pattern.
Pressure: {"value": 14, "unit": "psi"}
